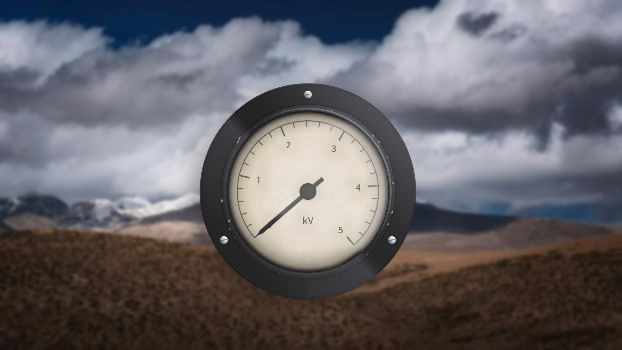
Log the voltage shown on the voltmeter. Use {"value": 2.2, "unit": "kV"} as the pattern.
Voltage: {"value": 0, "unit": "kV"}
